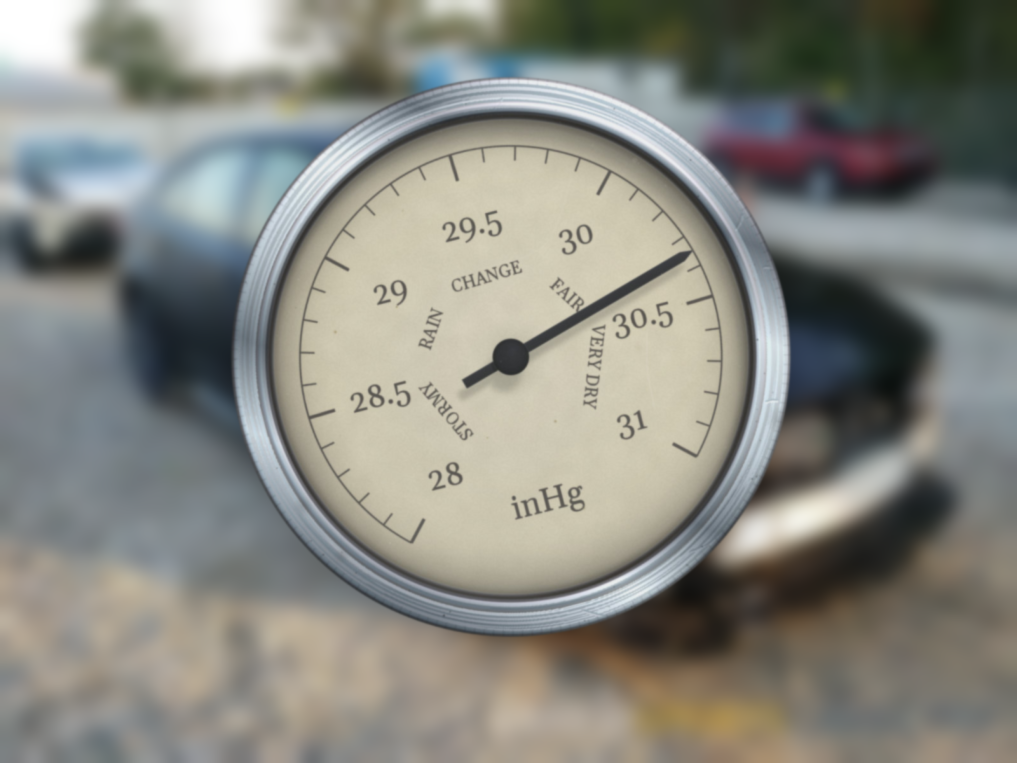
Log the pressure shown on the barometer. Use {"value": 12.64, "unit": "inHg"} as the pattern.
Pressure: {"value": 30.35, "unit": "inHg"}
